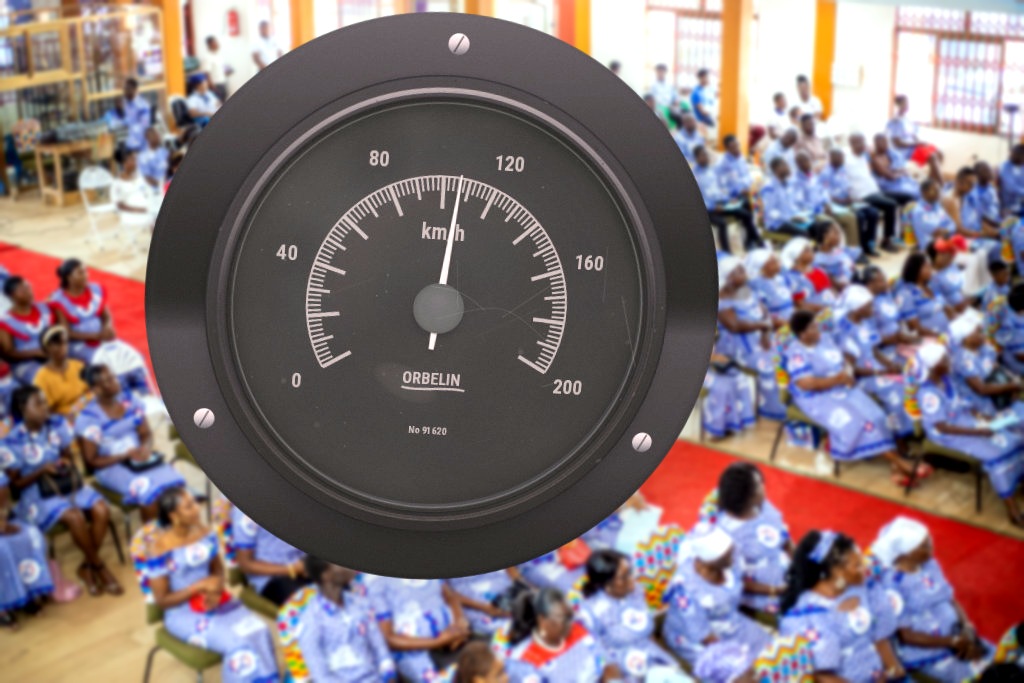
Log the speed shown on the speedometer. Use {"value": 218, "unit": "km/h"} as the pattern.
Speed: {"value": 106, "unit": "km/h"}
